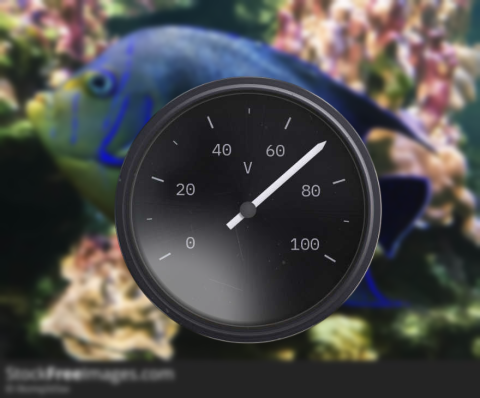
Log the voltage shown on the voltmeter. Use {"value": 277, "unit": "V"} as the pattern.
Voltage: {"value": 70, "unit": "V"}
